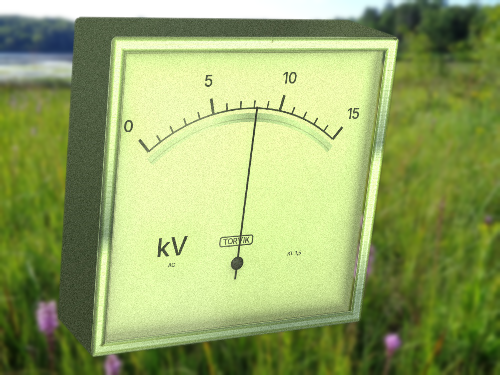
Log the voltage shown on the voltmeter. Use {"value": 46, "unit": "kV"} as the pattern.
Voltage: {"value": 8, "unit": "kV"}
